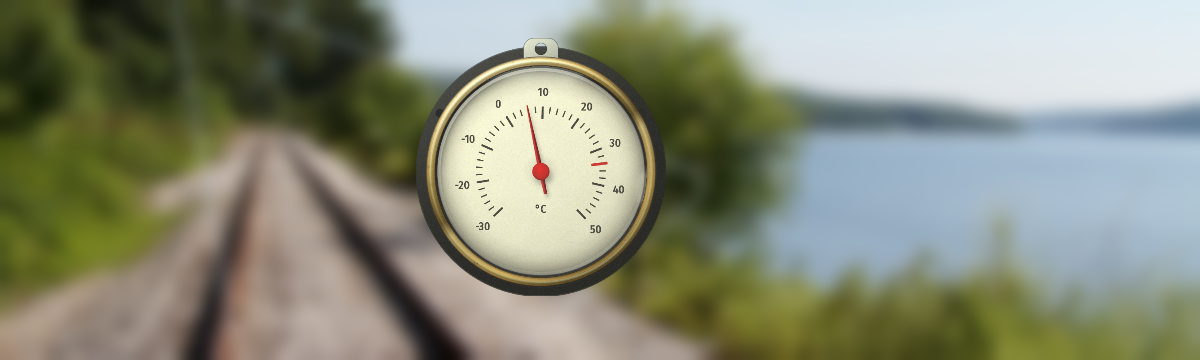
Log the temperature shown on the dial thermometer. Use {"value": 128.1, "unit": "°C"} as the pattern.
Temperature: {"value": 6, "unit": "°C"}
